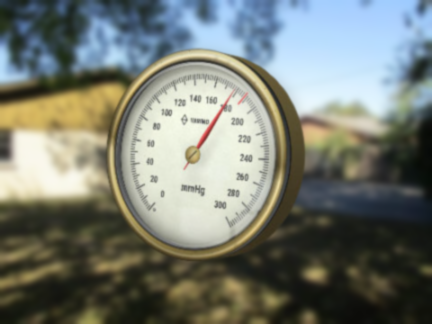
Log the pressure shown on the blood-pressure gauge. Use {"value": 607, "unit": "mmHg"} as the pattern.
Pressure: {"value": 180, "unit": "mmHg"}
